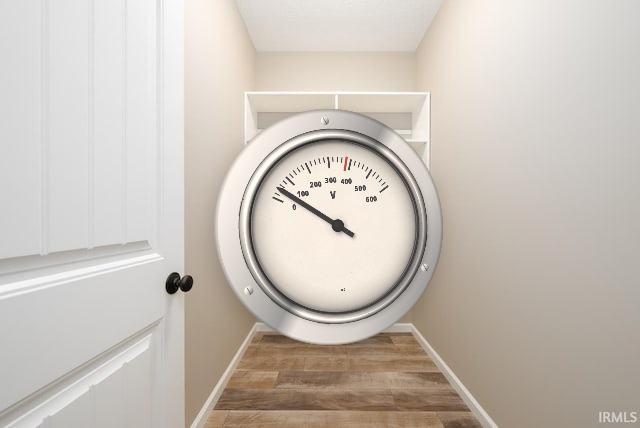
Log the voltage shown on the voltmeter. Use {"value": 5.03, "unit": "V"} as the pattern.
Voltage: {"value": 40, "unit": "V"}
